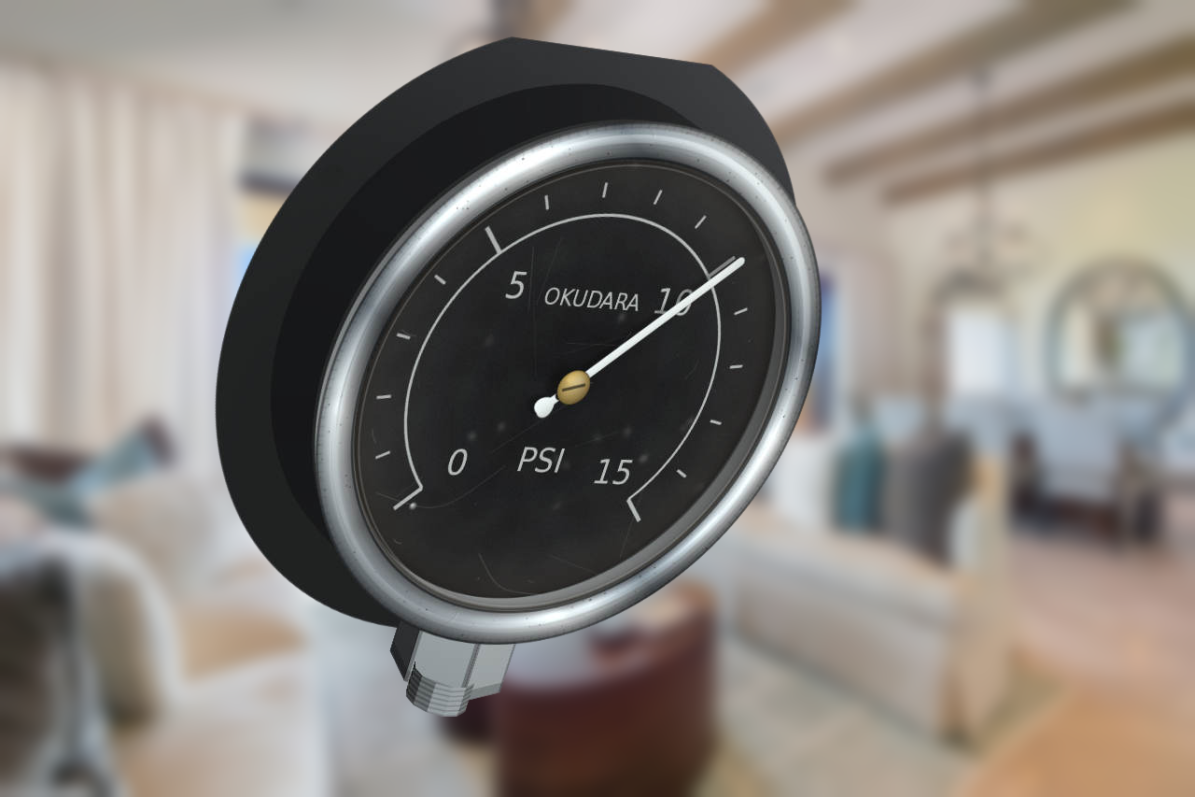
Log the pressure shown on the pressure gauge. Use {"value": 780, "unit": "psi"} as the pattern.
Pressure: {"value": 10, "unit": "psi"}
